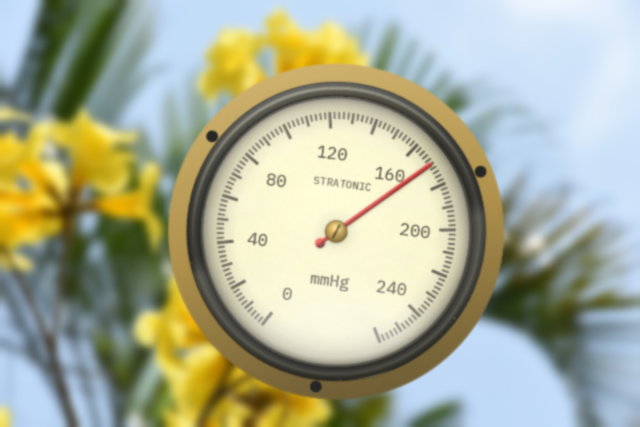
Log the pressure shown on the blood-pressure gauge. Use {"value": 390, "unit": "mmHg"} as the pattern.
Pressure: {"value": 170, "unit": "mmHg"}
